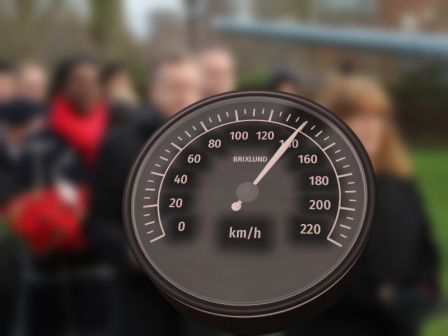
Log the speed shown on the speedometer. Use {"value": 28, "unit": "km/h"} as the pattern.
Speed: {"value": 140, "unit": "km/h"}
